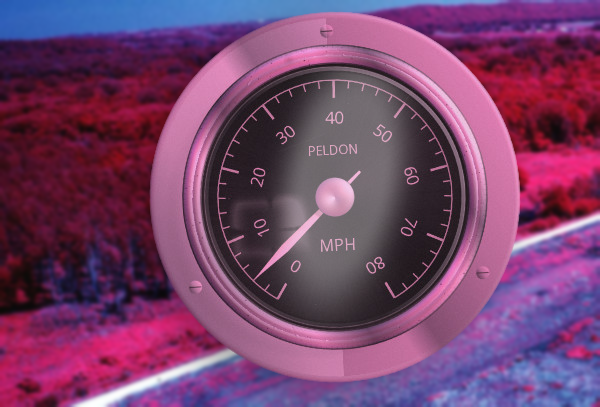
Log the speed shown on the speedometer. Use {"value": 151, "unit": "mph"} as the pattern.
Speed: {"value": 4, "unit": "mph"}
